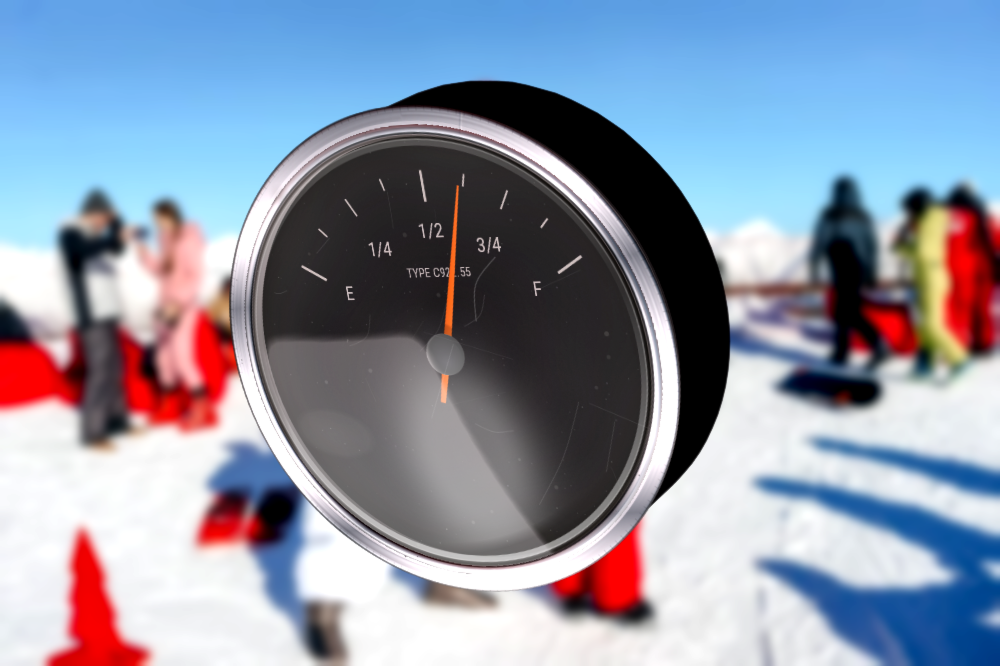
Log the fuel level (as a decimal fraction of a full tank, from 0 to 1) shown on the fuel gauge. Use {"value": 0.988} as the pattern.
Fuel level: {"value": 0.625}
